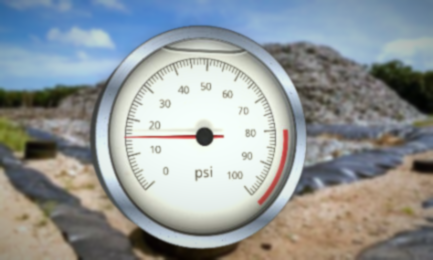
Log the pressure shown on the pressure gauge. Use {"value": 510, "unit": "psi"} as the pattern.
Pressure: {"value": 15, "unit": "psi"}
